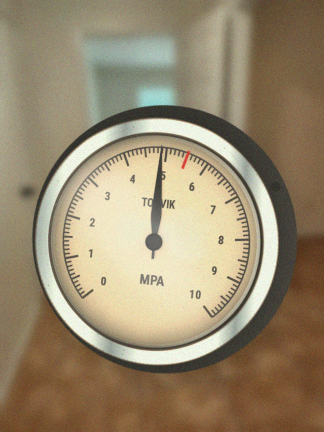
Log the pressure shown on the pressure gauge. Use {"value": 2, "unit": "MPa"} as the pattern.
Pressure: {"value": 4.9, "unit": "MPa"}
